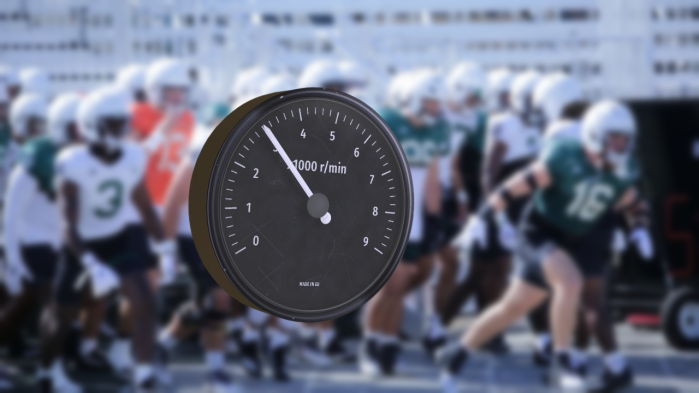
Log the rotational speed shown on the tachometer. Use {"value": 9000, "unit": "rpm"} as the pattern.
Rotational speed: {"value": 3000, "unit": "rpm"}
